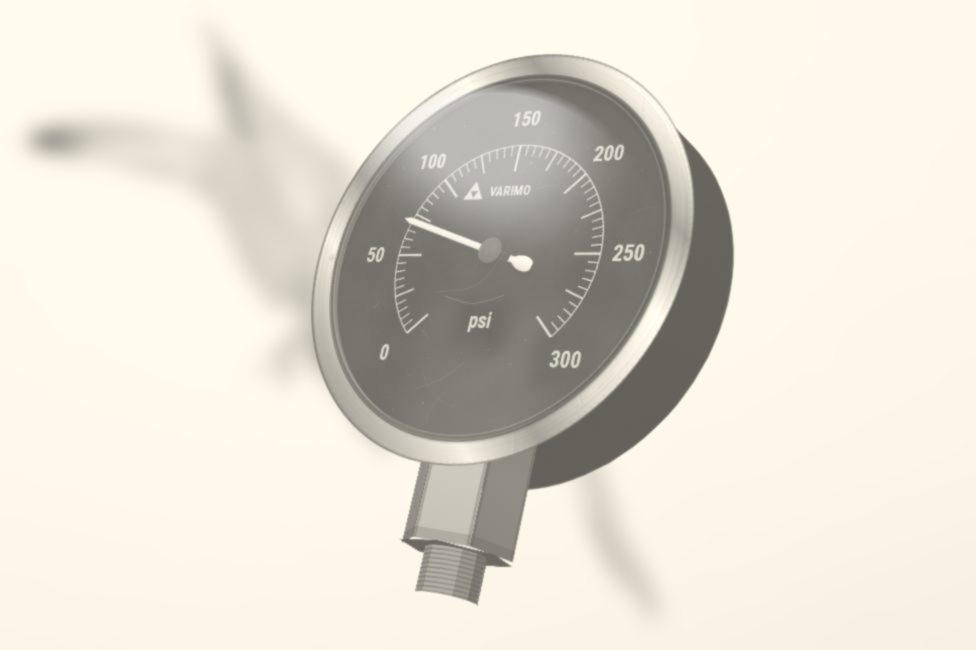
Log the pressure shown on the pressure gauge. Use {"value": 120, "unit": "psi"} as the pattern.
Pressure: {"value": 70, "unit": "psi"}
